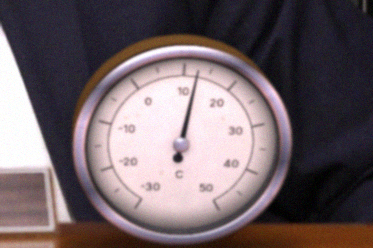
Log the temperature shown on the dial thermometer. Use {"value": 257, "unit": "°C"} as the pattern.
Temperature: {"value": 12.5, "unit": "°C"}
